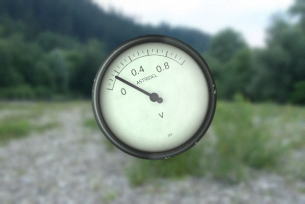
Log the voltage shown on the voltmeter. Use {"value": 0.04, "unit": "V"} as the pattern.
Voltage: {"value": 0.15, "unit": "V"}
